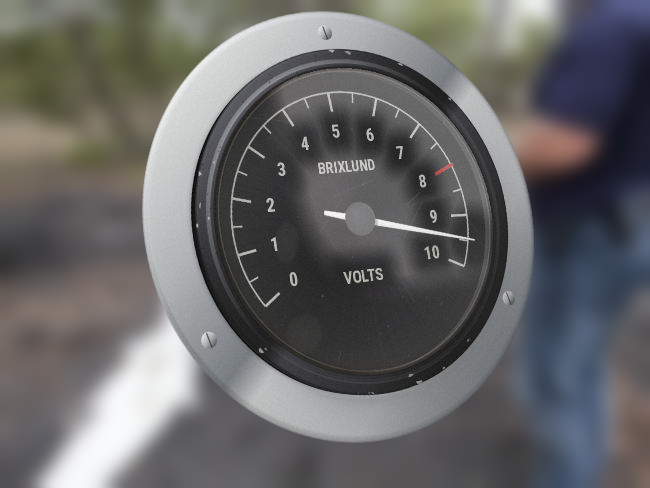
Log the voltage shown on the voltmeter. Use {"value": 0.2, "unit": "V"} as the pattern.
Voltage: {"value": 9.5, "unit": "V"}
